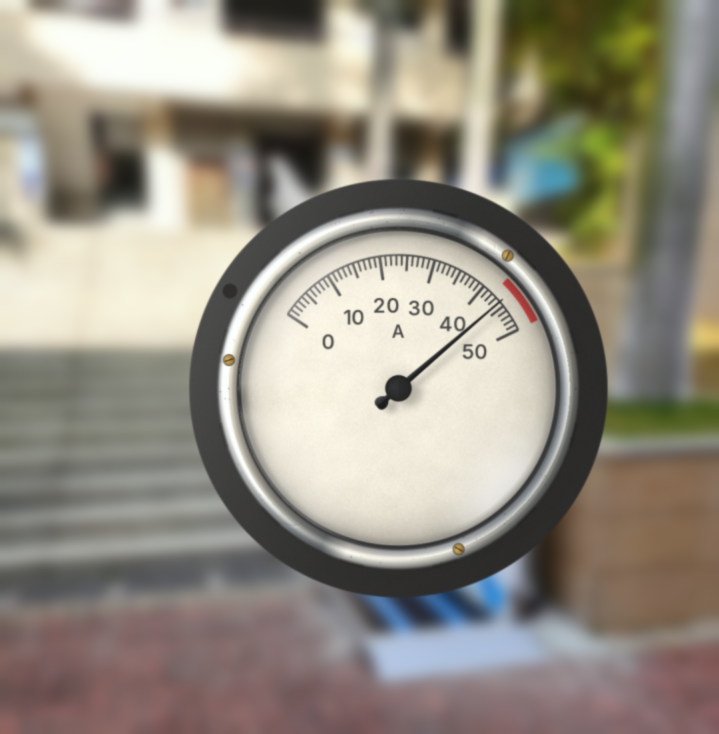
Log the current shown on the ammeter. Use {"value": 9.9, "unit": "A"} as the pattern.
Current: {"value": 44, "unit": "A"}
